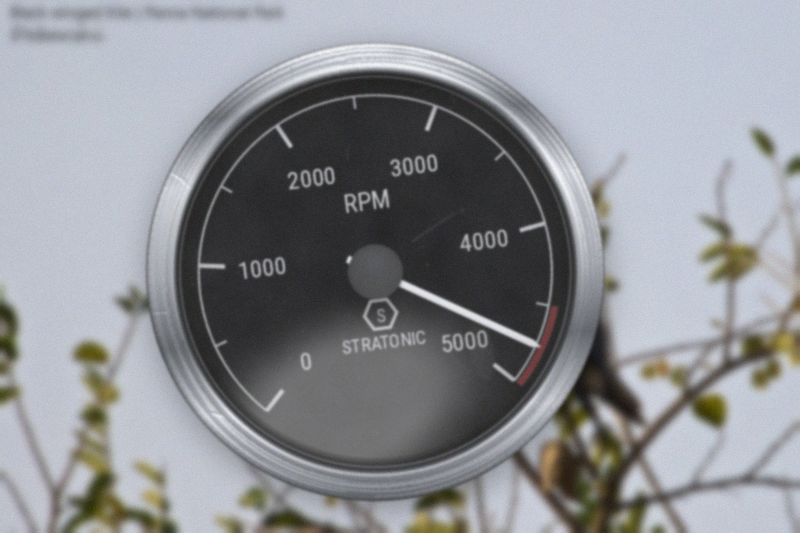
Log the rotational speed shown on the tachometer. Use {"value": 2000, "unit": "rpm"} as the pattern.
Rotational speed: {"value": 4750, "unit": "rpm"}
